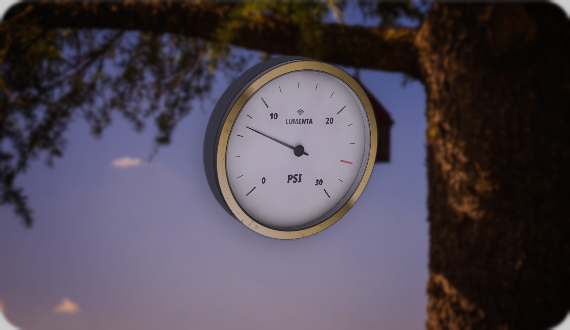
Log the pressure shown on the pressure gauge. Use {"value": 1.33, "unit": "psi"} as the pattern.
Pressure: {"value": 7, "unit": "psi"}
